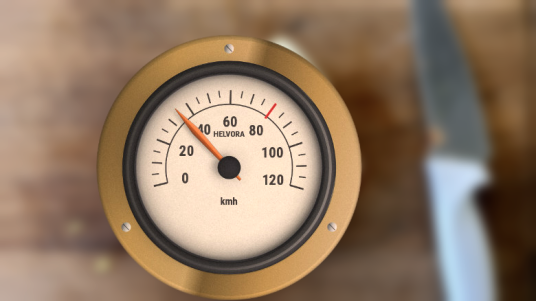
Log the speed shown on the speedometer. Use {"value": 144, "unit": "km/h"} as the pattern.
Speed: {"value": 35, "unit": "km/h"}
